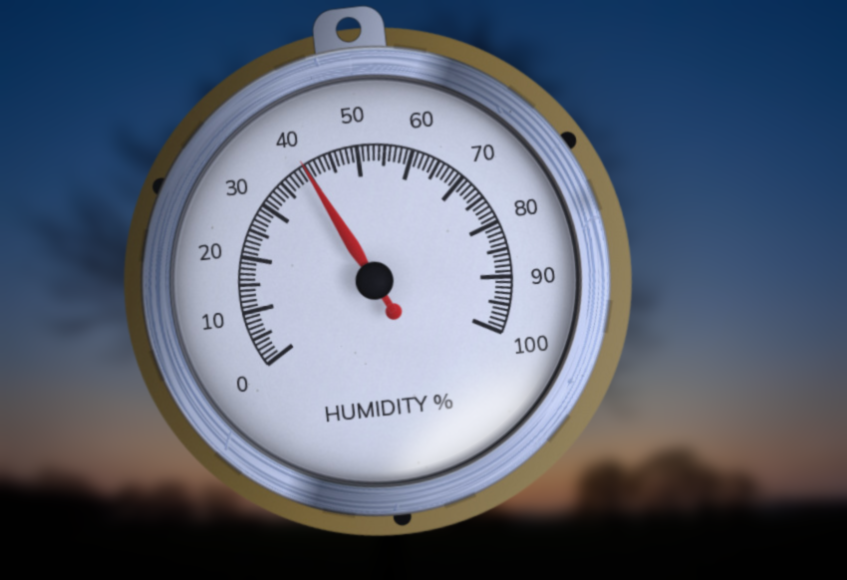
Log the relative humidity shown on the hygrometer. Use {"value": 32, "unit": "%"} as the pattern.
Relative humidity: {"value": 40, "unit": "%"}
